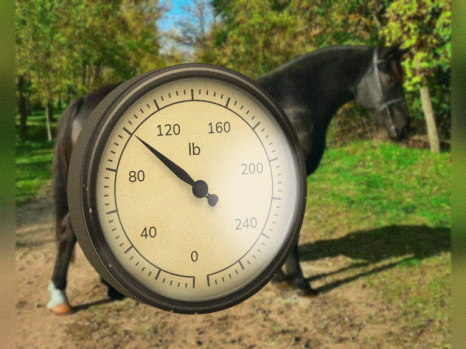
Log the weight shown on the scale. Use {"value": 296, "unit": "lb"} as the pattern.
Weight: {"value": 100, "unit": "lb"}
